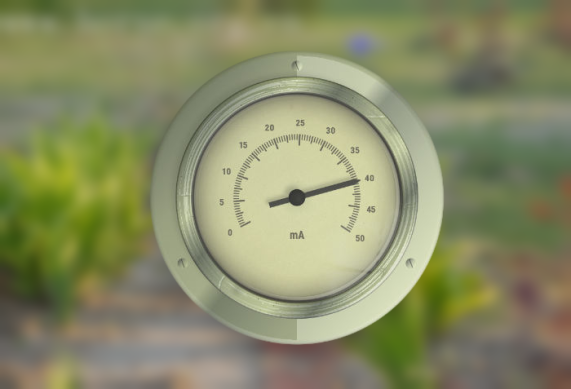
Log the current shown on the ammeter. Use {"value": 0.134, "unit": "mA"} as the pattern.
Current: {"value": 40, "unit": "mA"}
